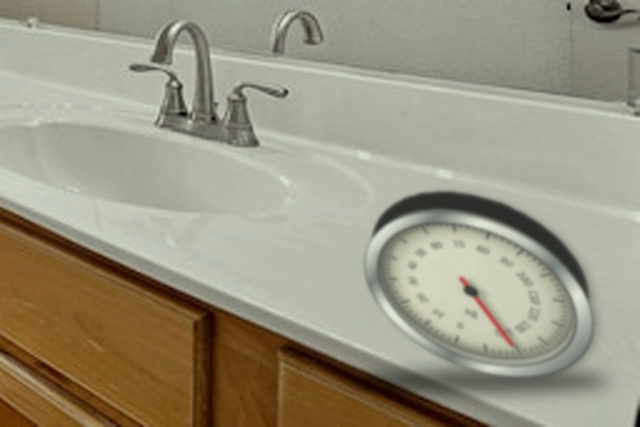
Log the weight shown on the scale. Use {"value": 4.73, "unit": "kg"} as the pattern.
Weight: {"value": 140, "unit": "kg"}
